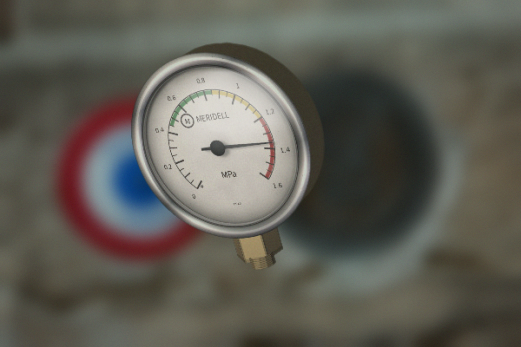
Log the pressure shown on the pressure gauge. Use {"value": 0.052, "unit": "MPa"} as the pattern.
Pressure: {"value": 1.35, "unit": "MPa"}
